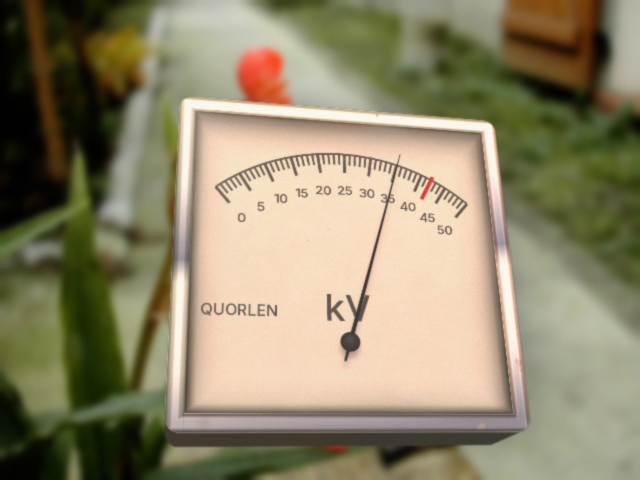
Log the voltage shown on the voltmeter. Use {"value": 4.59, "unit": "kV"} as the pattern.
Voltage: {"value": 35, "unit": "kV"}
